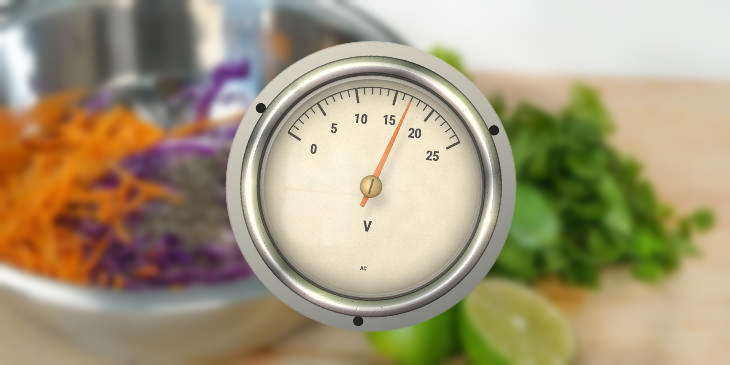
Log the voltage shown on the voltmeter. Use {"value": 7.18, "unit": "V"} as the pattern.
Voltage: {"value": 17, "unit": "V"}
